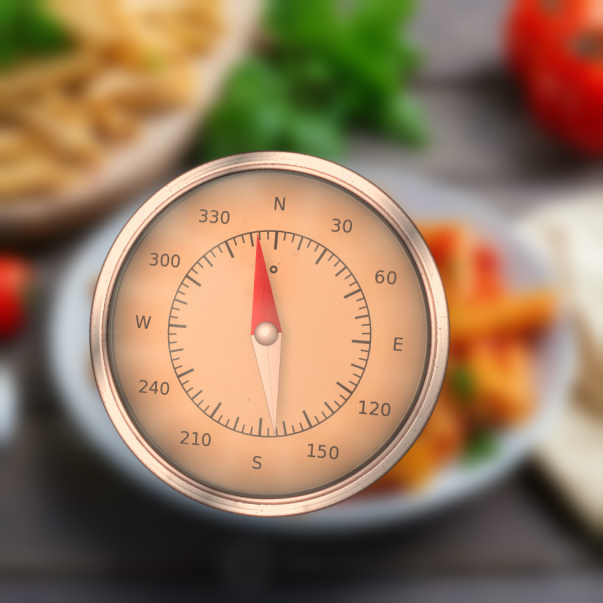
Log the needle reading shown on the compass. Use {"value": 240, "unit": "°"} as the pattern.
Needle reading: {"value": 350, "unit": "°"}
